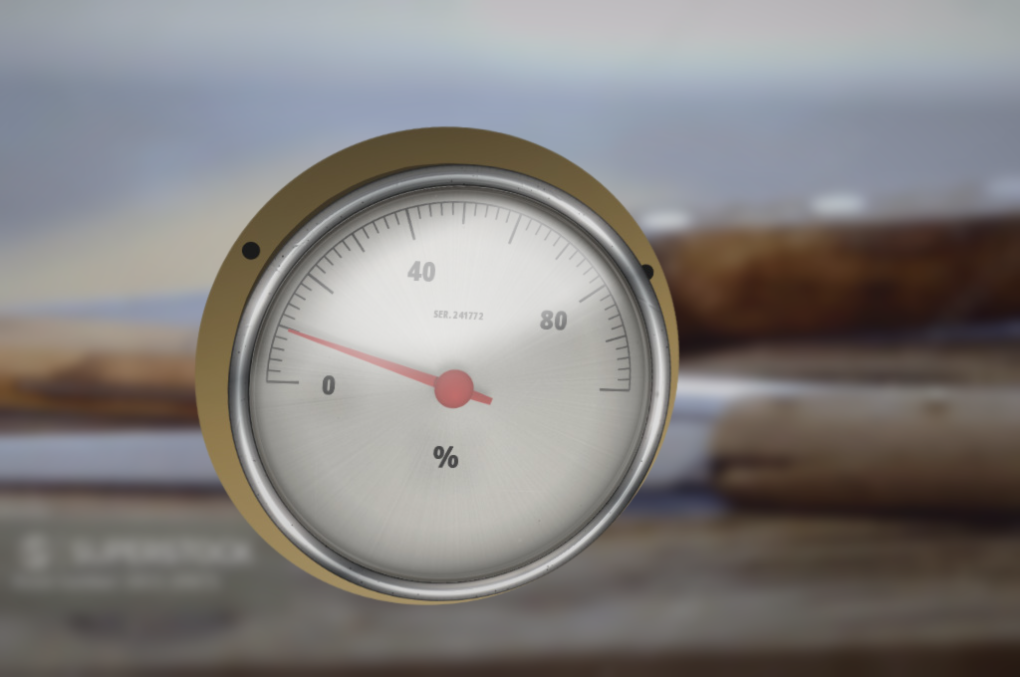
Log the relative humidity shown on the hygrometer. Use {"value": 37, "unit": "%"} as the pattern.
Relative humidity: {"value": 10, "unit": "%"}
